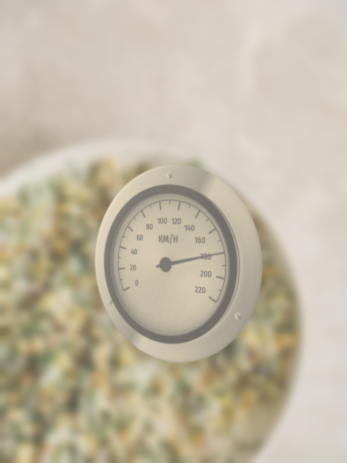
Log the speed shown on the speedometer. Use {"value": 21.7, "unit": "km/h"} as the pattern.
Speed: {"value": 180, "unit": "km/h"}
